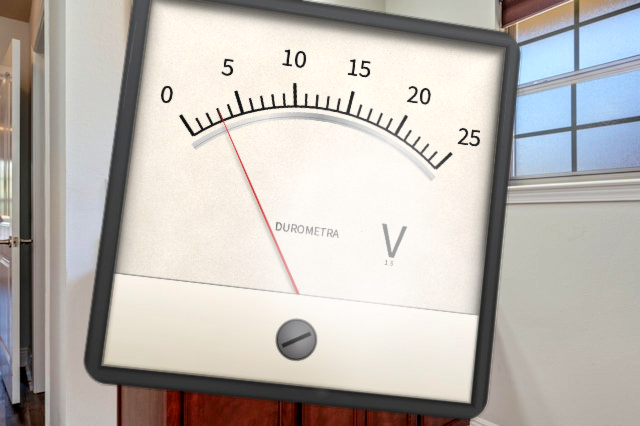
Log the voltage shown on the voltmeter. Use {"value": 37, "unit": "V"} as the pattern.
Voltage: {"value": 3, "unit": "V"}
